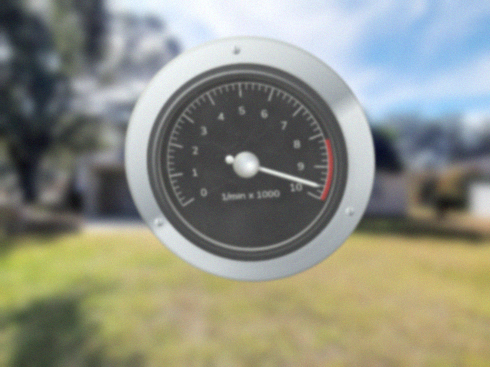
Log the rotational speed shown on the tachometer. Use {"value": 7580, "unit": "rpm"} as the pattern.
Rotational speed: {"value": 9600, "unit": "rpm"}
